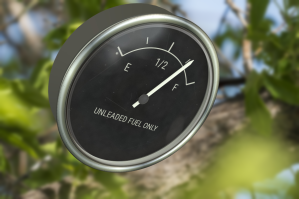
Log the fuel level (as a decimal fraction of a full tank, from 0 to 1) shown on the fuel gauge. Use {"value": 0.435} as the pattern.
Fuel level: {"value": 0.75}
